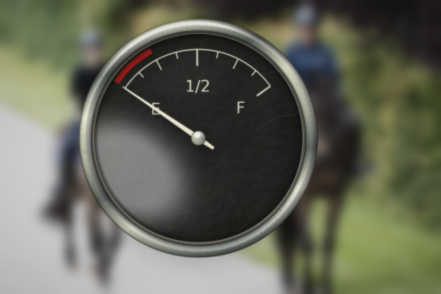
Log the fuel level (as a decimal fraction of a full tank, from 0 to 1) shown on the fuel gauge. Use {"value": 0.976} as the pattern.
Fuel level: {"value": 0}
